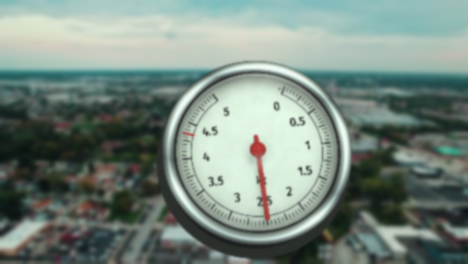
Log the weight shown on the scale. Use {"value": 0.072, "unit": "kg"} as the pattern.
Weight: {"value": 2.5, "unit": "kg"}
